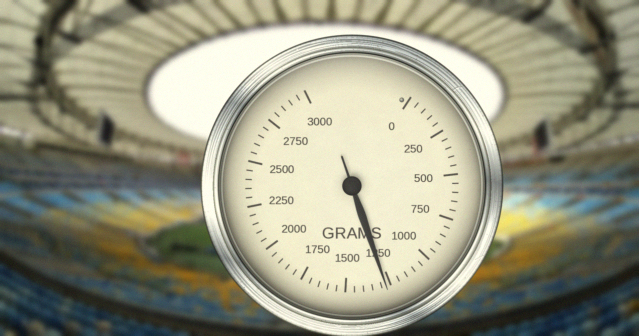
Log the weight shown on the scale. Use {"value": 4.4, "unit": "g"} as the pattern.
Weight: {"value": 1275, "unit": "g"}
